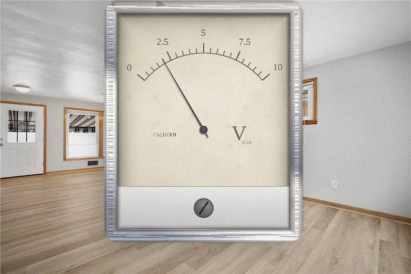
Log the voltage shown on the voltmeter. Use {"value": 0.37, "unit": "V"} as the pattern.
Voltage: {"value": 2, "unit": "V"}
